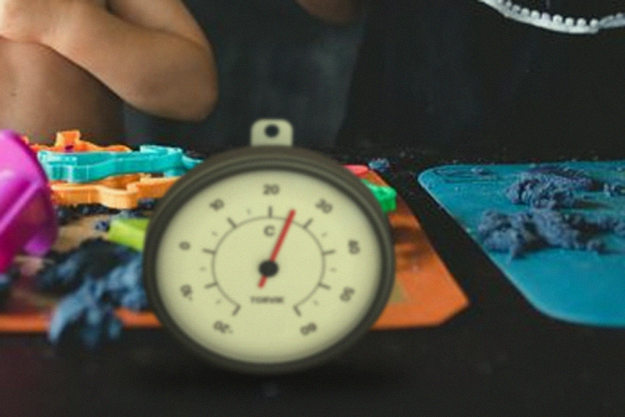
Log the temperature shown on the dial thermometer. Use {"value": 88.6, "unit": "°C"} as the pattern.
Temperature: {"value": 25, "unit": "°C"}
